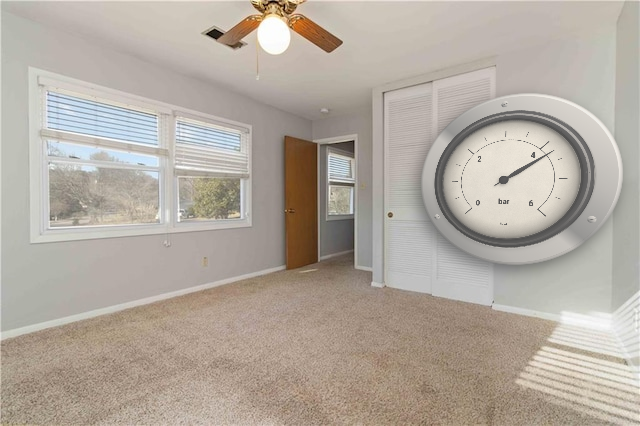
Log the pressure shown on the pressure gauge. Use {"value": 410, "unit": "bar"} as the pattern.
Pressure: {"value": 4.25, "unit": "bar"}
